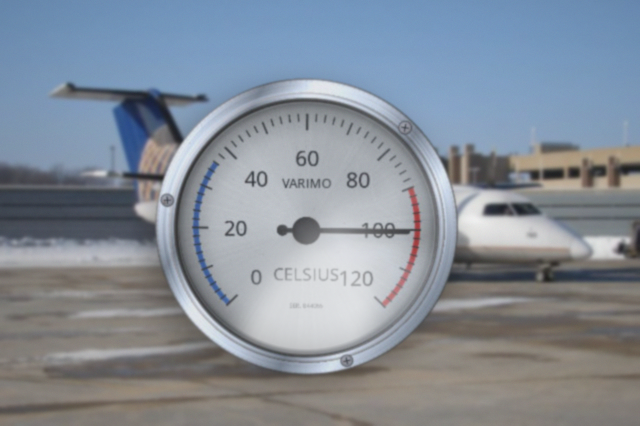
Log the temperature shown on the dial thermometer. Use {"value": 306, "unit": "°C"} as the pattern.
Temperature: {"value": 100, "unit": "°C"}
